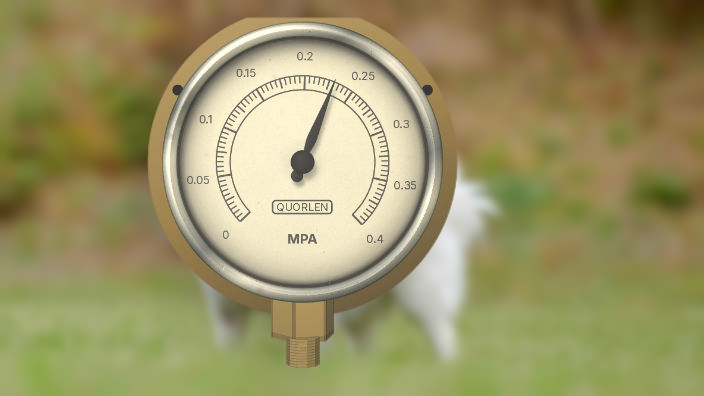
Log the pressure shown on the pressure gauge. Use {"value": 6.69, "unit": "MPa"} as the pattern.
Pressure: {"value": 0.23, "unit": "MPa"}
